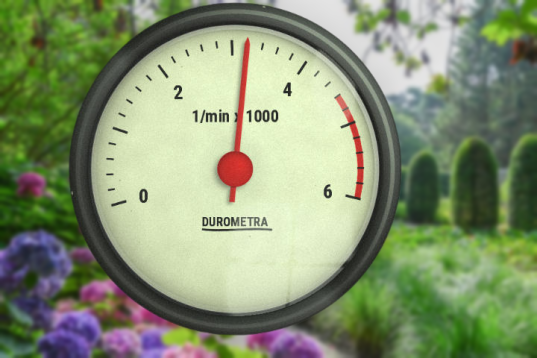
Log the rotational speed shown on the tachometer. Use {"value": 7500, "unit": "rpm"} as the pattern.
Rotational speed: {"value": 3200, "unit": "rpm"}
